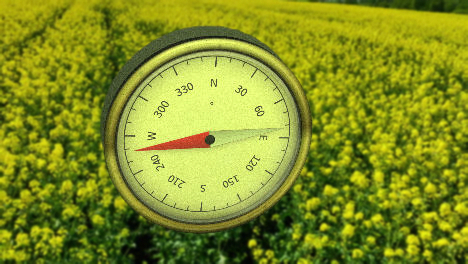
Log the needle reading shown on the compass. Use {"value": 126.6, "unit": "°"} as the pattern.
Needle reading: {"value": 260, "unit": "°"}
